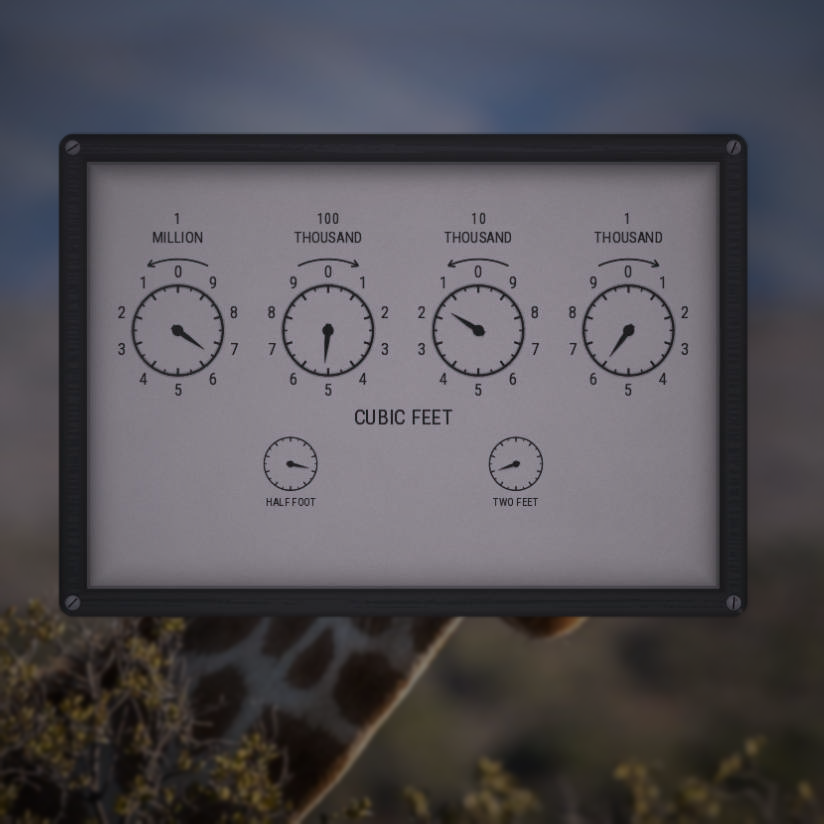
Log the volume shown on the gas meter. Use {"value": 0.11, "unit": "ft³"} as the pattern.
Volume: {"value": 651600, "unit": "ft³"}
